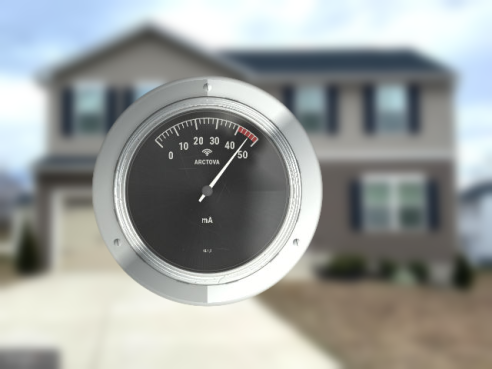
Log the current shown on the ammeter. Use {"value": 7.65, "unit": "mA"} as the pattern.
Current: {"value": 46, "unit": "mA"}
